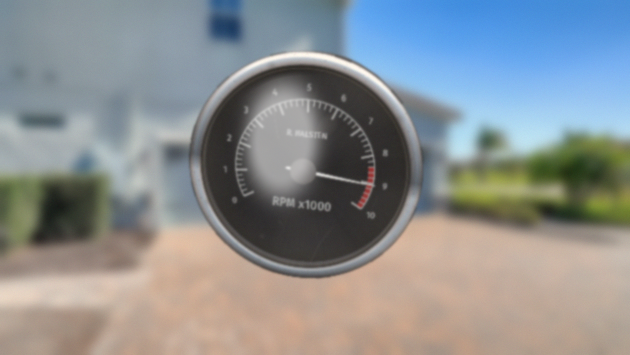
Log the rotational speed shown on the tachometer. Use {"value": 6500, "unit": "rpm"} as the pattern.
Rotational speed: {"value": 9000, "unit": "rpm"}
